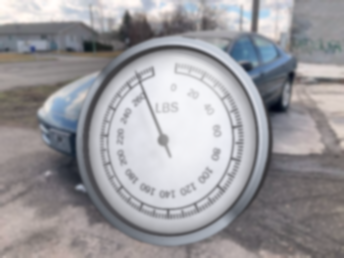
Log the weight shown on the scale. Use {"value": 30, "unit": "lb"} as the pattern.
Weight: {"value": 270, "unit": "lb"}
